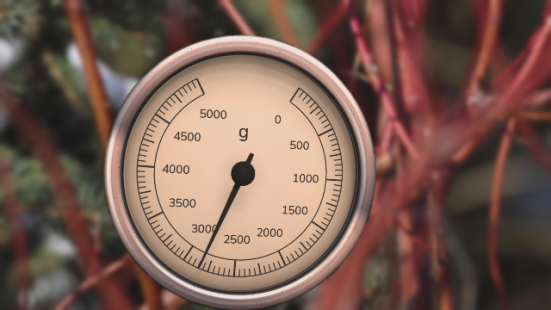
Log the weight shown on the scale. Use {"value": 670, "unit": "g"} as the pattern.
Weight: {"value": 2850, "unit": "g"}
